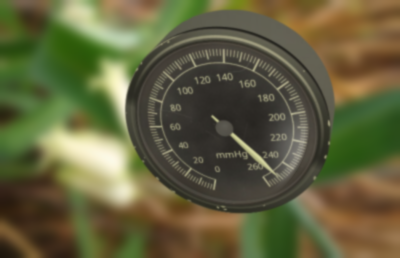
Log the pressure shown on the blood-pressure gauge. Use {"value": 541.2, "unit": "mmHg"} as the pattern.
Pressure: {"value": 250, "unit": "mmHg"}
